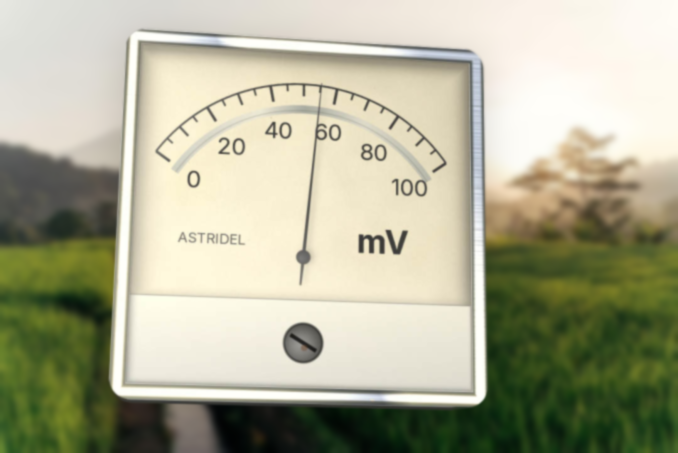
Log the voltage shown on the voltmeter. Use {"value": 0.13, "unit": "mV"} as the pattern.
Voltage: {"value": 55, "unit": "mV"}
